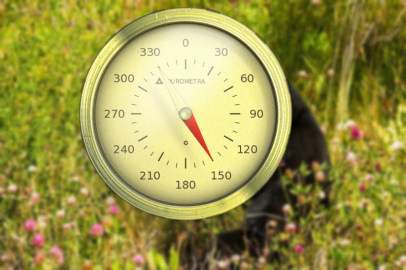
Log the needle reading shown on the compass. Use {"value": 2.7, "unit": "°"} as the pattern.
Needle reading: {"value": 150, "unit": "°"}
